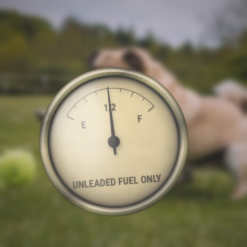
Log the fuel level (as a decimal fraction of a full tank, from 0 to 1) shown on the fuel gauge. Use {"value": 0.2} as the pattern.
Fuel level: {"value": 0.5}
